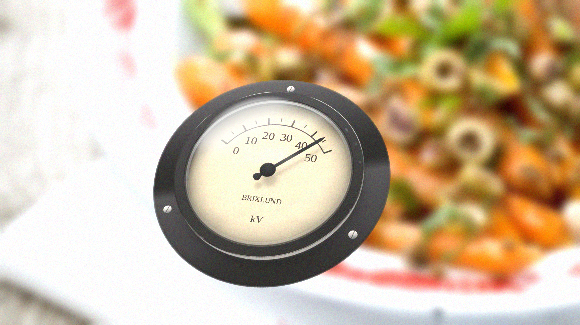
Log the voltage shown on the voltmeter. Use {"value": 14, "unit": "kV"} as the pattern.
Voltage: {"value": 45, "unit": "kV"}
